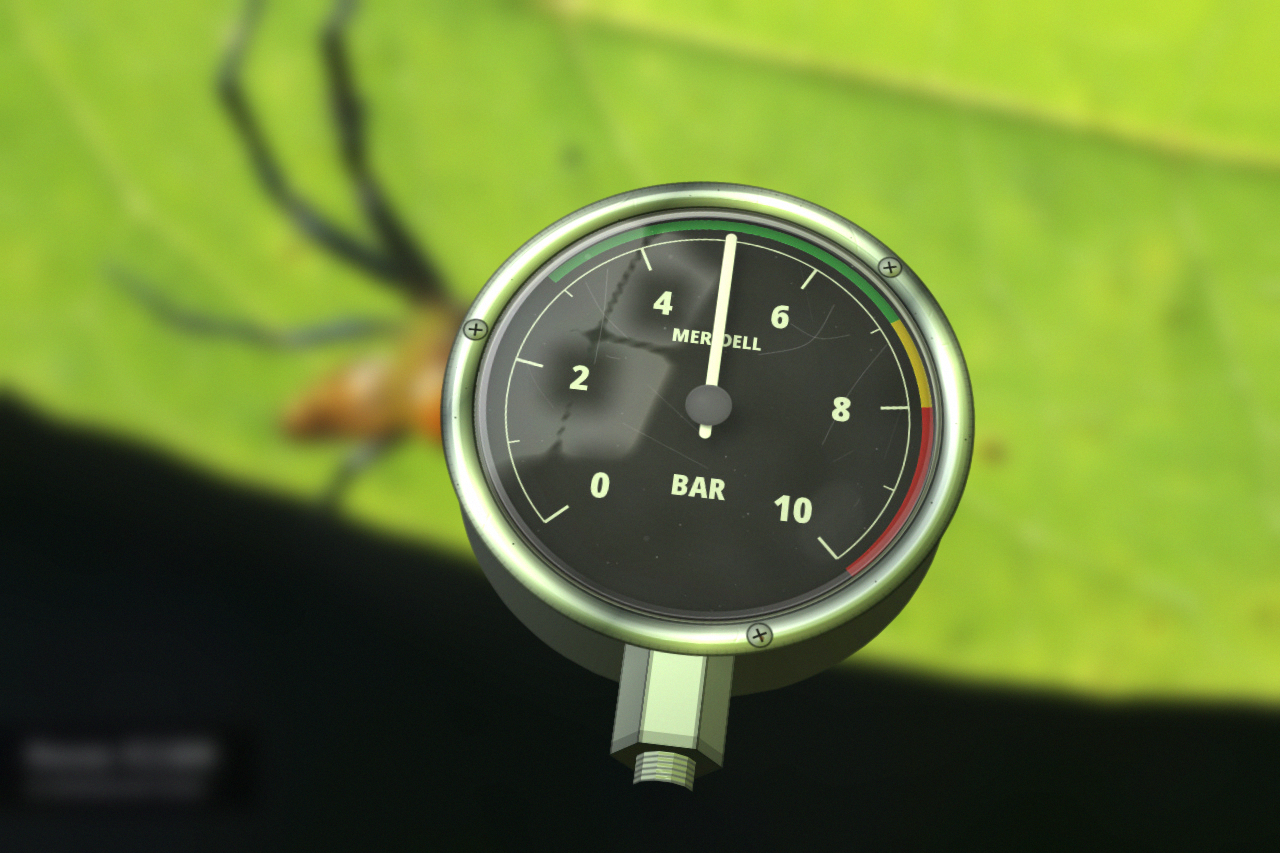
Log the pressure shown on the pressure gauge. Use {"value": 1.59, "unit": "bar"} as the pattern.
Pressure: {"value": 5, "unit": "bar"}
